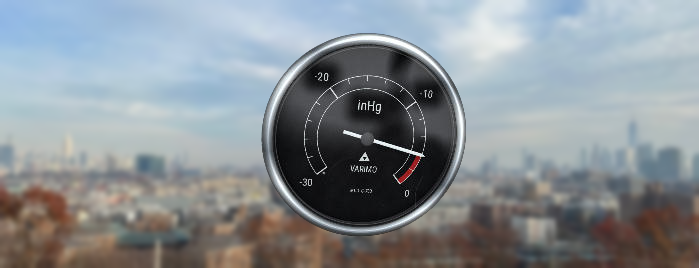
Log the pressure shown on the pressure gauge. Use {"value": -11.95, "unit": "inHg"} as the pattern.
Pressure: {"value": -4, "unit": "inHg"}
